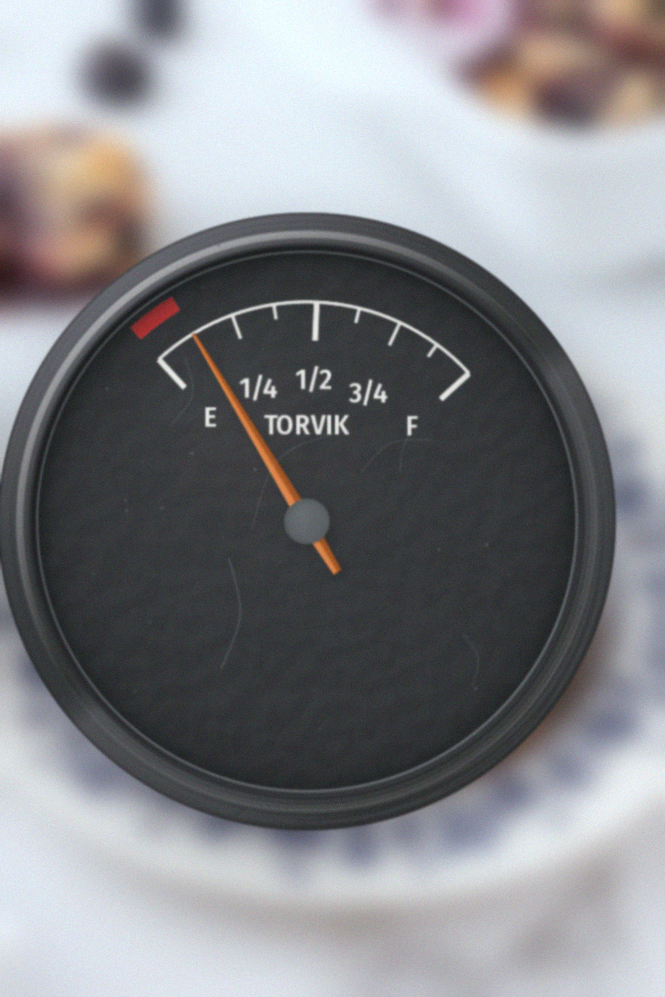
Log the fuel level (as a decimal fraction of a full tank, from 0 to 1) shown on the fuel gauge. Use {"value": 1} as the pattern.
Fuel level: {"value": 0.125}
